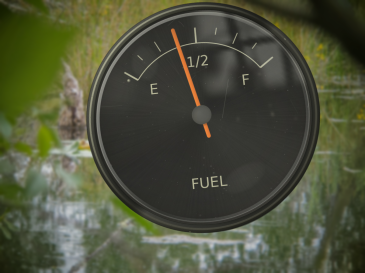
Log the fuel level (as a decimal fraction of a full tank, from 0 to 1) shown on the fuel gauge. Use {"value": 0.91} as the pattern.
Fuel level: {"value": 0.375}
